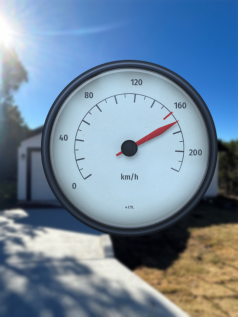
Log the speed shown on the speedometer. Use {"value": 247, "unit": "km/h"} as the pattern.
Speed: {"value": 170, "unit": "km/h"}
